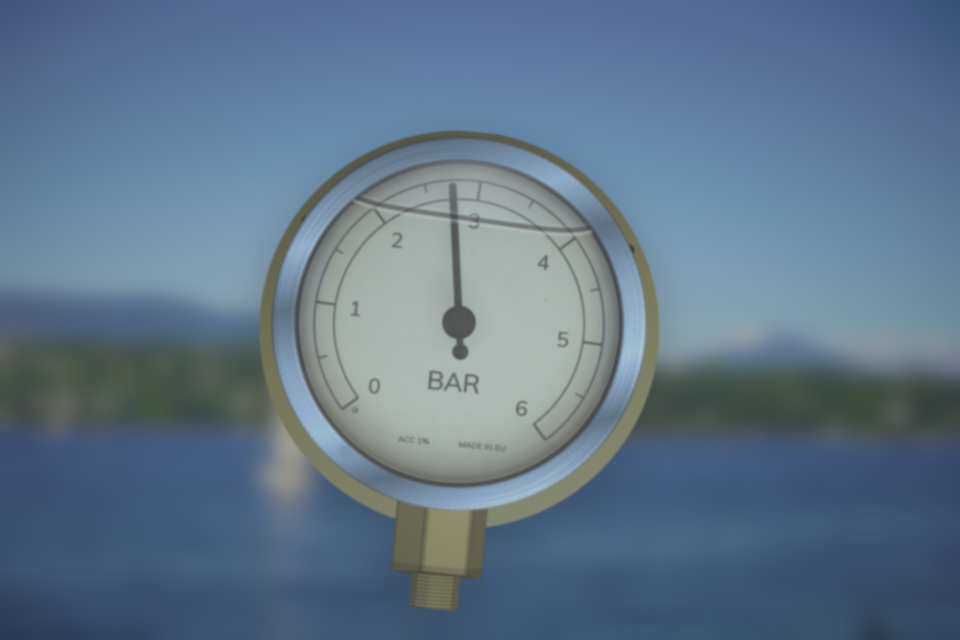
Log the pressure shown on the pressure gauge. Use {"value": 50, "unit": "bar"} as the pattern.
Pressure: {"value": 2.75, "unit": "bar"}
